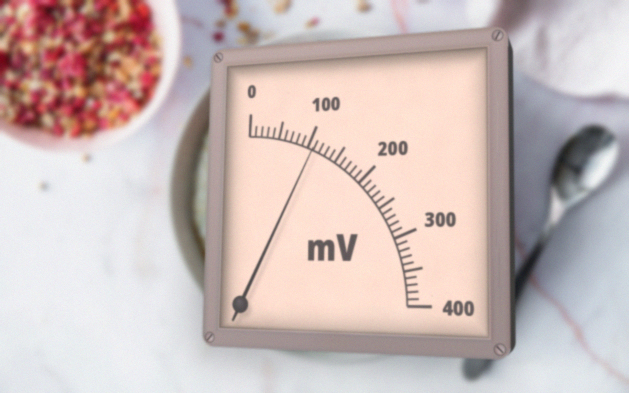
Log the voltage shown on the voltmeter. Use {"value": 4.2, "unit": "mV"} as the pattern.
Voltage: {"value": 110, "unit": "mV"}
